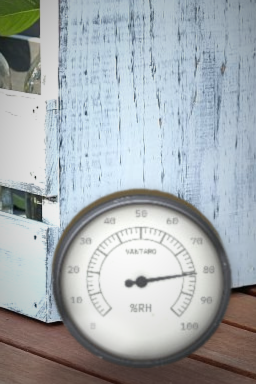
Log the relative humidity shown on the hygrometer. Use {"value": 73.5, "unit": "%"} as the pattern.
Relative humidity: {"value": 80, "unit": "%"}
